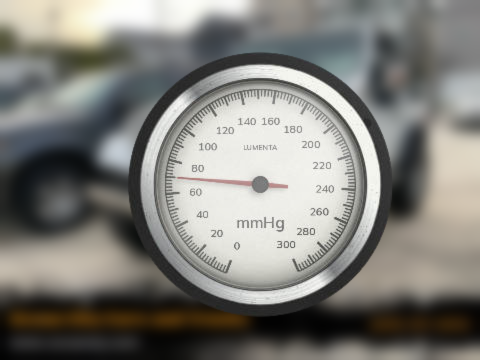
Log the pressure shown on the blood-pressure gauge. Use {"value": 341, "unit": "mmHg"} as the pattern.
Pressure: {"value": 70, "unit": "mmHg"}
